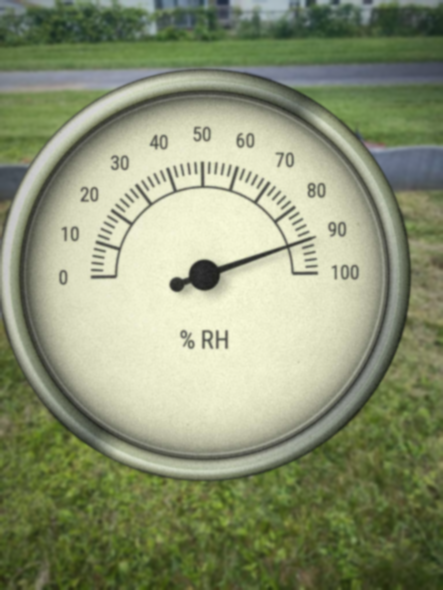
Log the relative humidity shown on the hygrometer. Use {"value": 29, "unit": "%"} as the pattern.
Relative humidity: {"value": 90, "unit": "%"}
